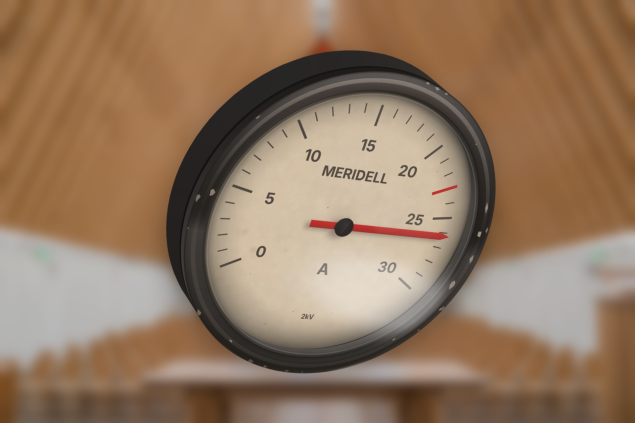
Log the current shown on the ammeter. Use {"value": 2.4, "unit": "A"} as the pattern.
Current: {"value": 26, "unit": "A"}
